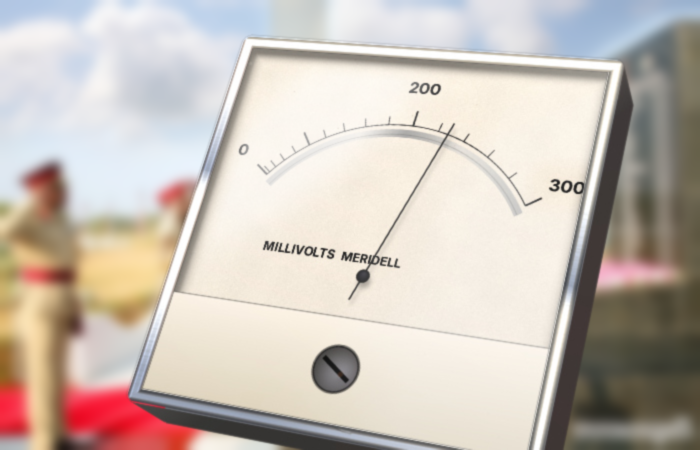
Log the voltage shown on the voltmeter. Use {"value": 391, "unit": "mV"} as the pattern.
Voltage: {"value": 230, "unit": "mV"}
